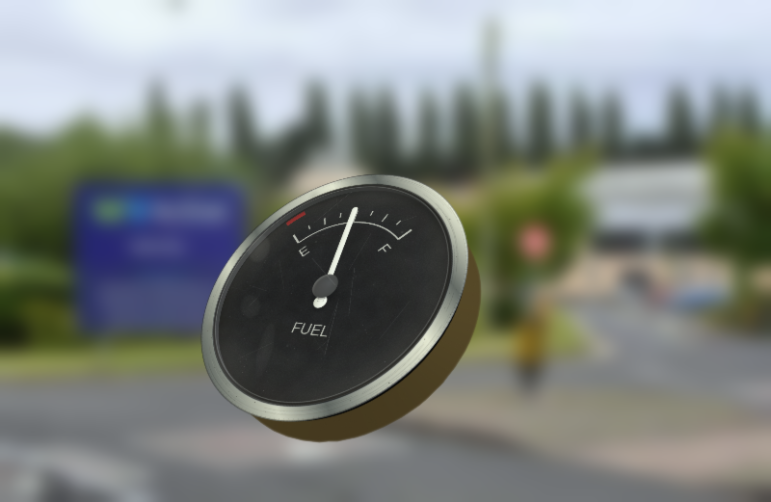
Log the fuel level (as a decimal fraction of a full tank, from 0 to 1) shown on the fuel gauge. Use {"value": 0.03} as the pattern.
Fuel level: {"value": 0.5}
